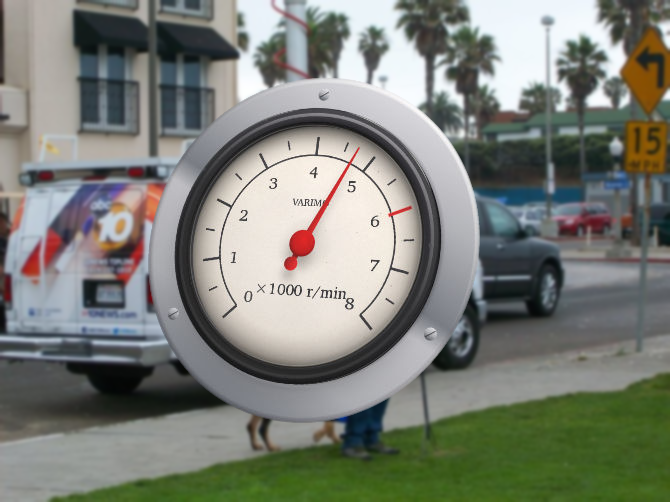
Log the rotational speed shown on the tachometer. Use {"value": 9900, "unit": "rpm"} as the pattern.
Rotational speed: {"value": 4750, "unit": "rpm"}
